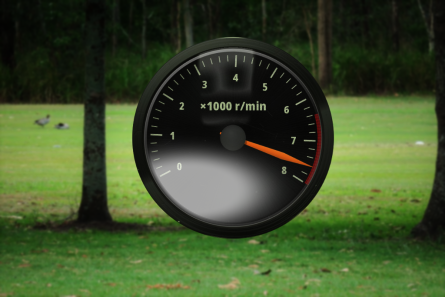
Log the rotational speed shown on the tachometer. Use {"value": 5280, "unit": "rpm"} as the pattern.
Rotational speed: {"value": 7600, "unit": "rpm"}
